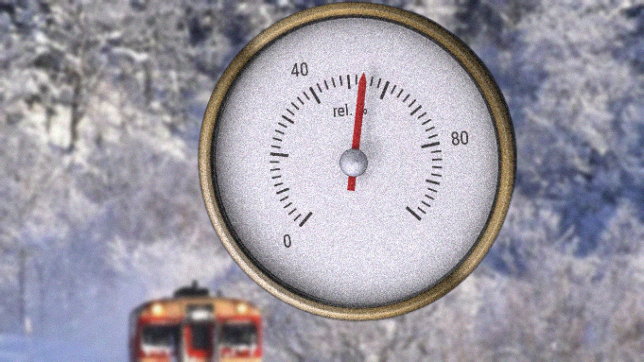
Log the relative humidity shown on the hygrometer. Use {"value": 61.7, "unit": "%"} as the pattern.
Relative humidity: {"value": 54, "unit": "%"}
